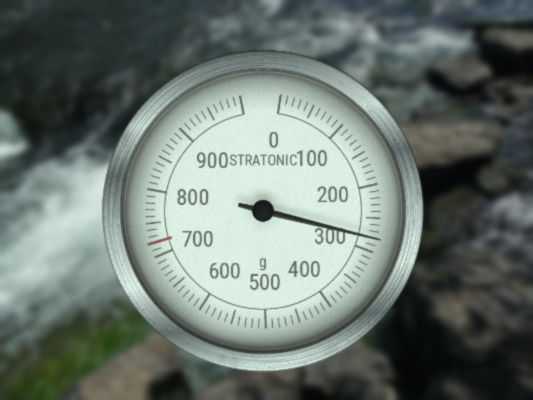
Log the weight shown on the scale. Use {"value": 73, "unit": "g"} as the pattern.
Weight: {"value": 280, "unit": "g"}
